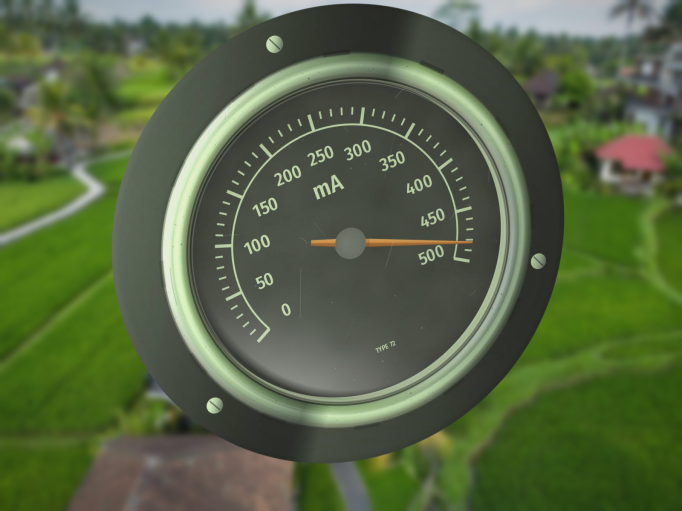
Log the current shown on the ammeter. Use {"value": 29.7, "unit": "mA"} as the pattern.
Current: {"value": 480, "unit": "mA"}
